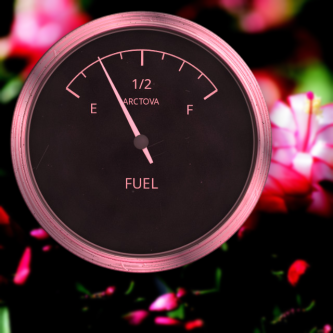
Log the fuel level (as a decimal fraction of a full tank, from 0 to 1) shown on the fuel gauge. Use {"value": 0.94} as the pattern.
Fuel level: {"value": 0.25}
